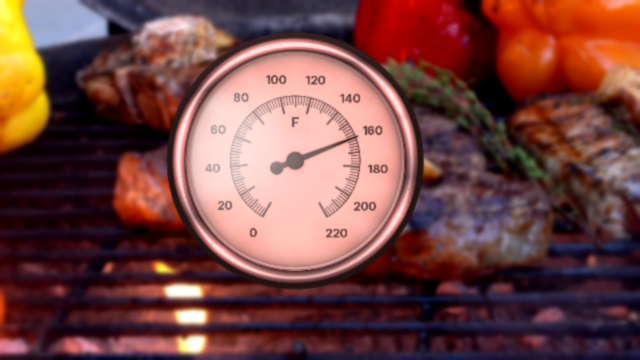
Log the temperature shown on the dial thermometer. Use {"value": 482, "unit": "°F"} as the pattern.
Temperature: {"value": 160, "unit": "°F"}
